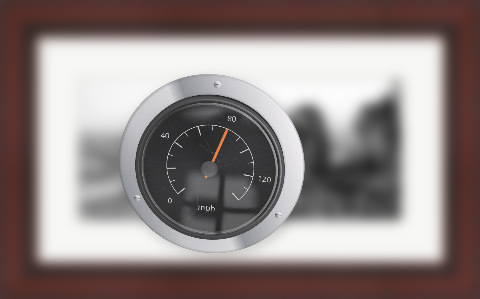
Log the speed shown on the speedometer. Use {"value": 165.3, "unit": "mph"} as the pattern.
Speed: {"value": 80, "unit": "mph"}
